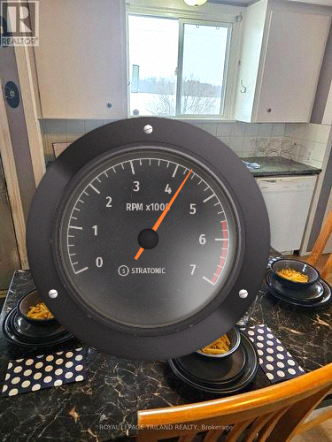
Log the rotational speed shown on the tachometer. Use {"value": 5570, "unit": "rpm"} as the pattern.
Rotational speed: {"value": 4300, "unit": "rpm"}
